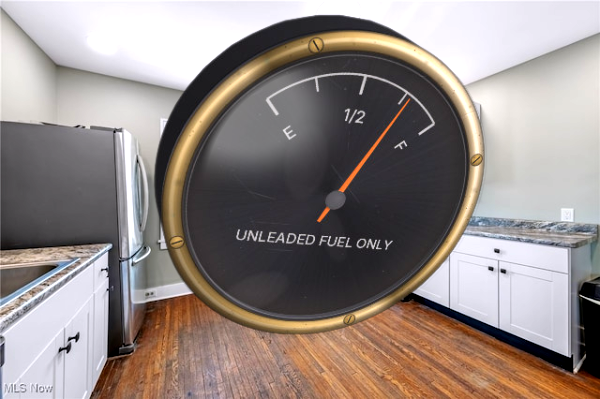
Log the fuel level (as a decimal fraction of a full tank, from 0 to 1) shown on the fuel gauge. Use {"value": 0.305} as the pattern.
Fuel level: {"value": 0.75}
